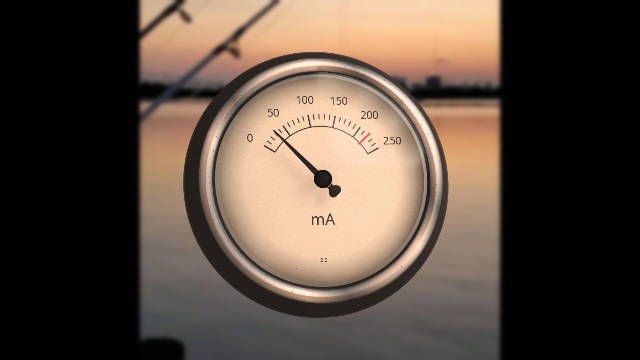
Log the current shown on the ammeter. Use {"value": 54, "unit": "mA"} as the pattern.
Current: {"value": 30, "unit": "mA"}
